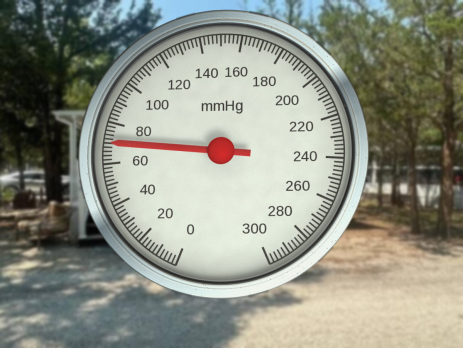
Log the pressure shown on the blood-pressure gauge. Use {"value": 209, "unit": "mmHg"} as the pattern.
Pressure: {"value": 70, "unit": "mmHg"}
